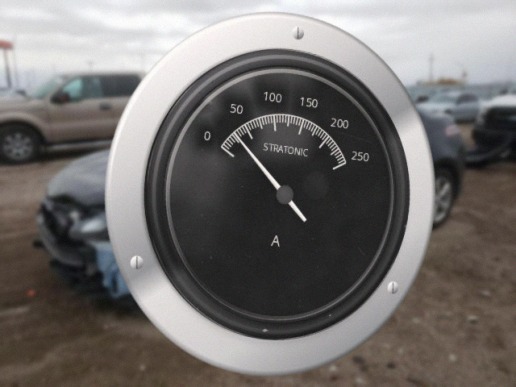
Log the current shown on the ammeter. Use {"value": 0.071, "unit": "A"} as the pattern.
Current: {"value": 25, "unit": "A"}
